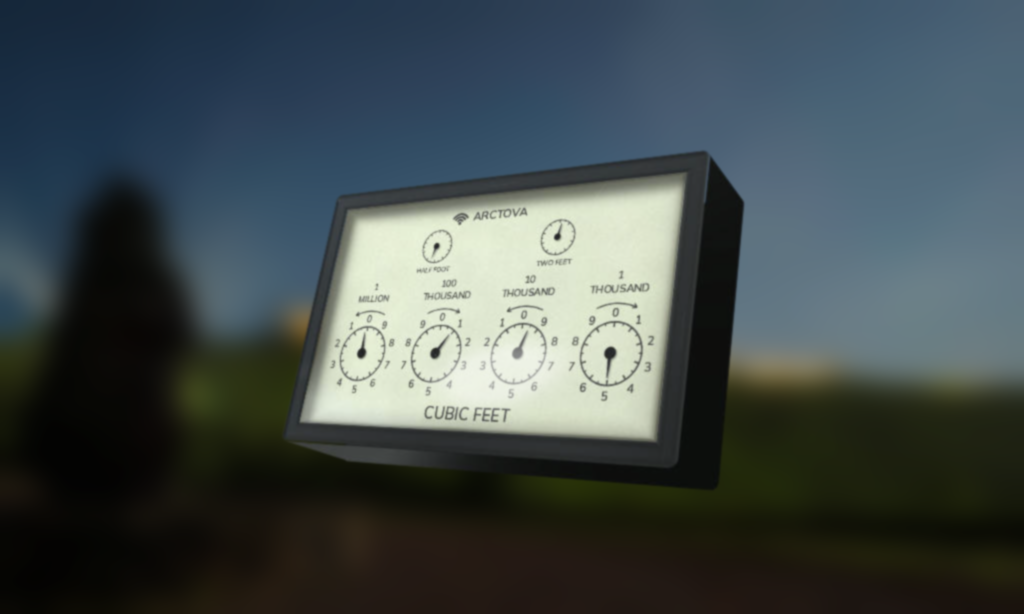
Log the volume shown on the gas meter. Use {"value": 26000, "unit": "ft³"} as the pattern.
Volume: {"value": 9500, "unit": "ft³"}
